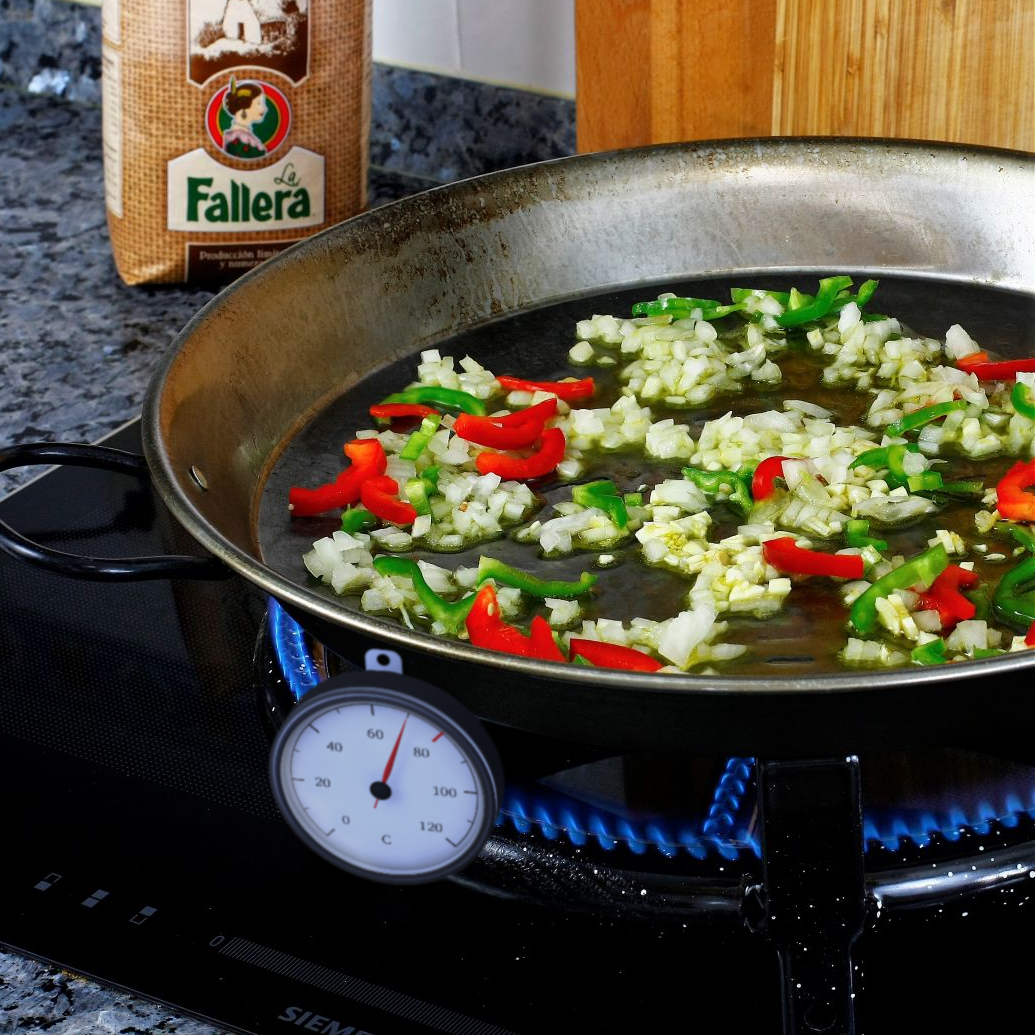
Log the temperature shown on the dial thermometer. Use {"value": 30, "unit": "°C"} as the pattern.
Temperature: {"value": 70, "unit": "°C"}
